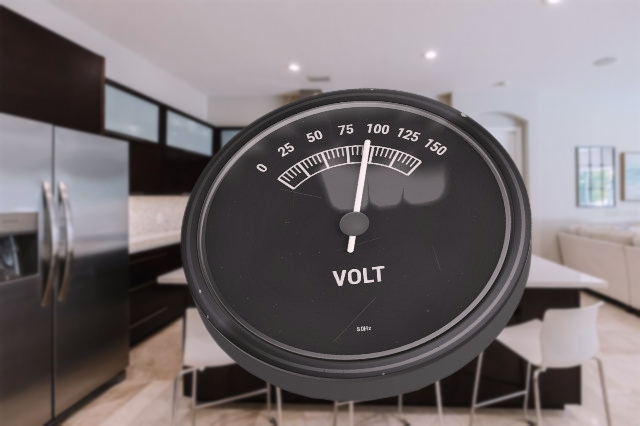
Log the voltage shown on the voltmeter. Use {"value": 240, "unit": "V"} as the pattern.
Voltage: {"value": 95, "unit": "V"}
